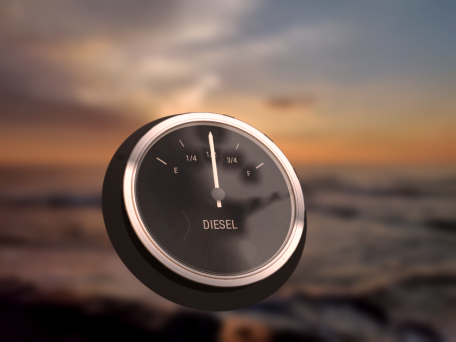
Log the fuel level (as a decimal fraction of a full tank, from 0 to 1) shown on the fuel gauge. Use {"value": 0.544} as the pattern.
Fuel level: {"value": 0.5}
